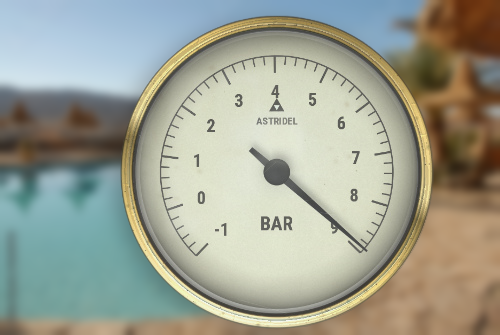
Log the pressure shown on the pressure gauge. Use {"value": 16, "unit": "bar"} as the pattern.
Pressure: {"value": 8.9, "unit": "bar"}
